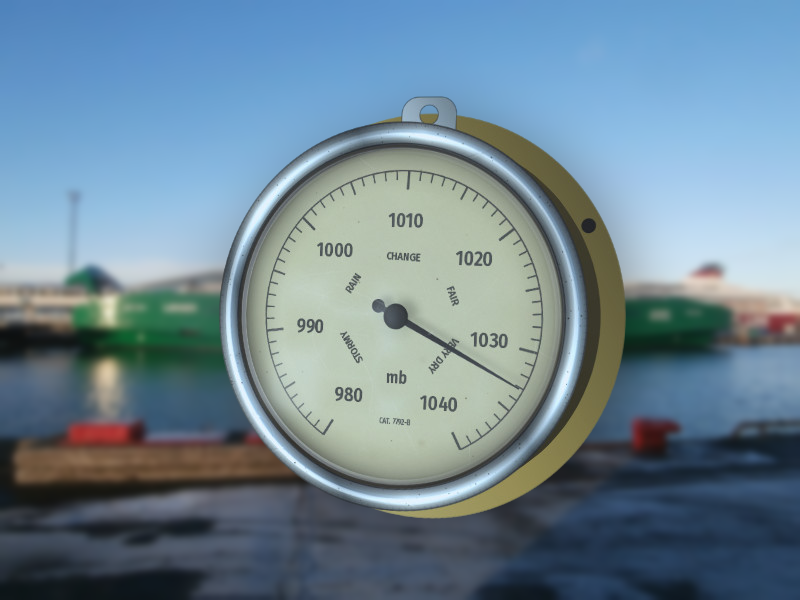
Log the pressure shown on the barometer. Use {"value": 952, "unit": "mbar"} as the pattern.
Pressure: {"value": 1033, "unit": "mbar"}
